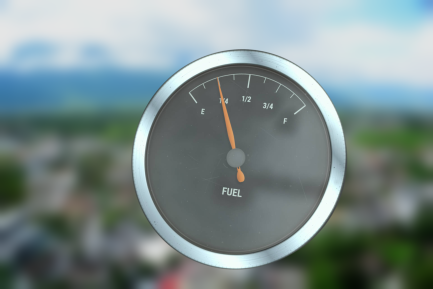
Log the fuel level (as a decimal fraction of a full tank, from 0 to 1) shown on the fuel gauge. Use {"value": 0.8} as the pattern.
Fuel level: {"value": 0.25}
